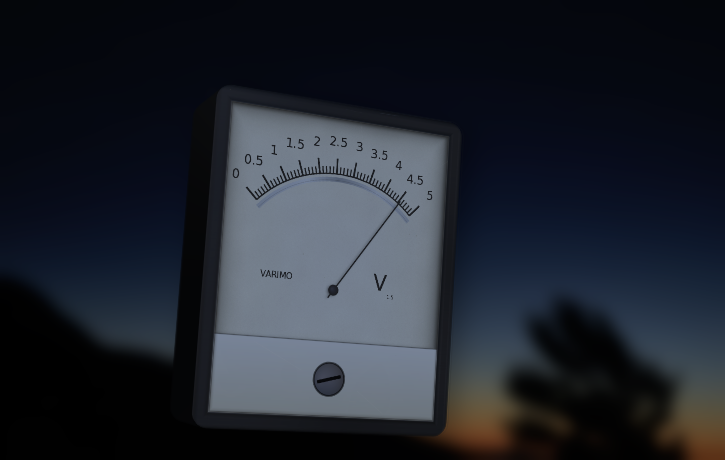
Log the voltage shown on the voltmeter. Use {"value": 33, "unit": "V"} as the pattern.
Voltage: {"value": 4.5, "unit": "V"}
